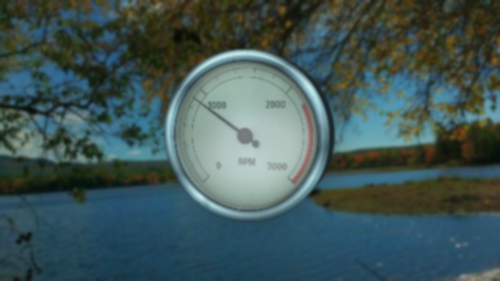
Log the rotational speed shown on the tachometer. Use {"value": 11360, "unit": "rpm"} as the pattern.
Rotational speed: {"value": 900, "unit": "rpm"}
